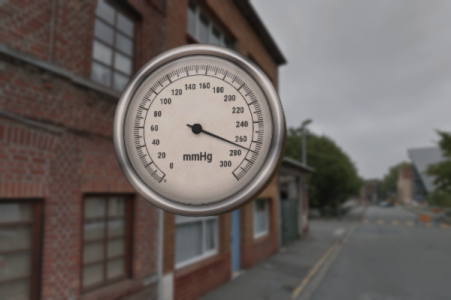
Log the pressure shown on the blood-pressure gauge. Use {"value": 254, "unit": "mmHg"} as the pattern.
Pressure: {"value": 270, "unit": "mmHg"}
